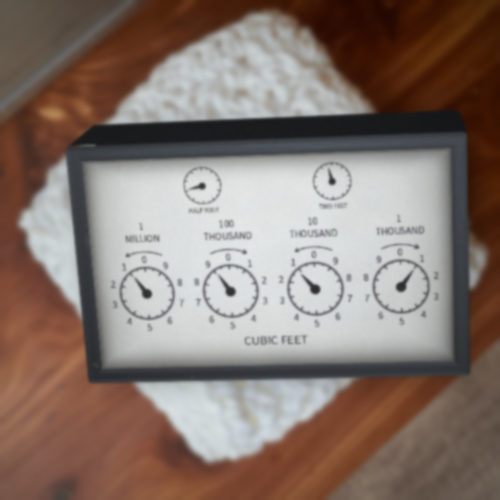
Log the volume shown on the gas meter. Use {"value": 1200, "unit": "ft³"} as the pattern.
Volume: {"value": 91100, "unit": "ft³"}
